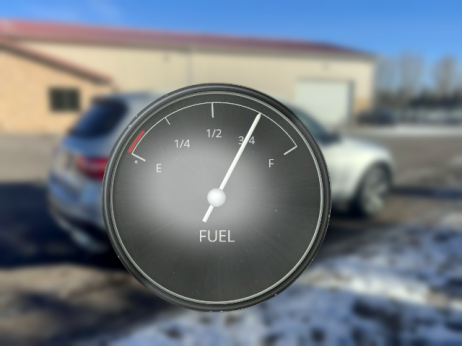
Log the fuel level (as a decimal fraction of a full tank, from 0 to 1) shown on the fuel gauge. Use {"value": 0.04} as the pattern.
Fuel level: {"value": 0.75}
